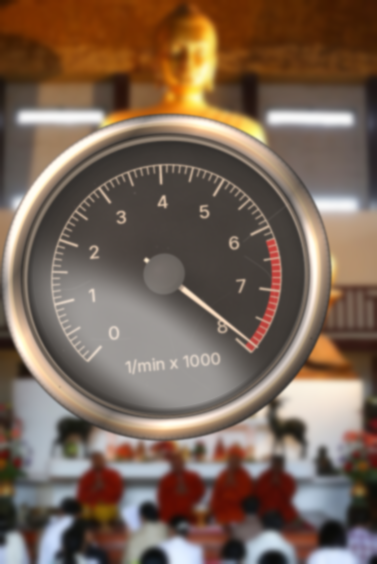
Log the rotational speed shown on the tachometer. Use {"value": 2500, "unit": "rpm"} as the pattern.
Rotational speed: {"value": 7900, "unit": "rpm"}
